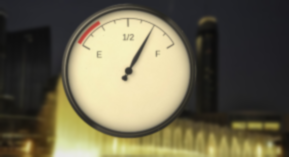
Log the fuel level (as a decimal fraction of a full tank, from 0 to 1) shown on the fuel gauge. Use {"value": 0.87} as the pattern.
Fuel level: {"value": 0.75}
